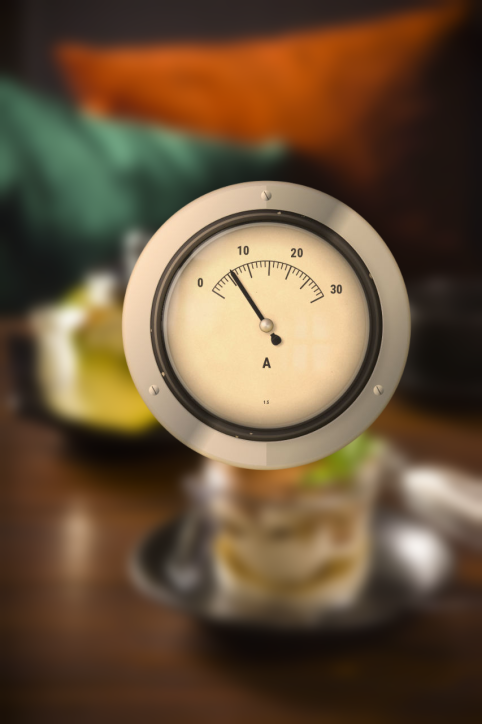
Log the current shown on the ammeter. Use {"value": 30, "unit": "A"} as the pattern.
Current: {"value": 6, "unit": "A"}
